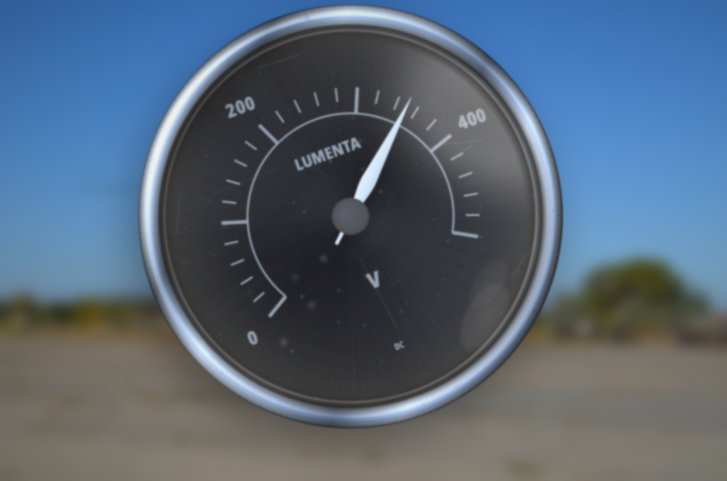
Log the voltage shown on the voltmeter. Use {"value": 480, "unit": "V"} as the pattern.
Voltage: {"value": 350, "unit": "V"}
